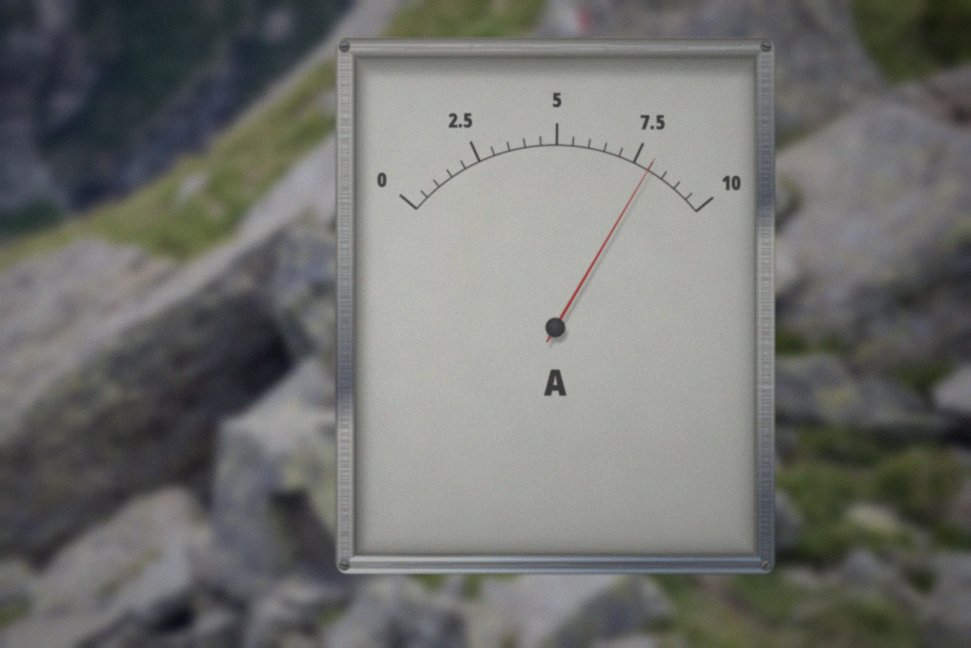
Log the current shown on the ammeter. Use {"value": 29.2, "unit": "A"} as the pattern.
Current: {"value": 8, "unit": "A"}
